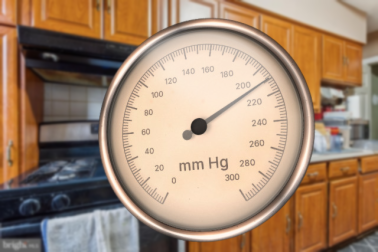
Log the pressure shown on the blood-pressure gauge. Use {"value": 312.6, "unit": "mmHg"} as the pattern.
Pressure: {"value": 210, "unit": "mmHg"}
